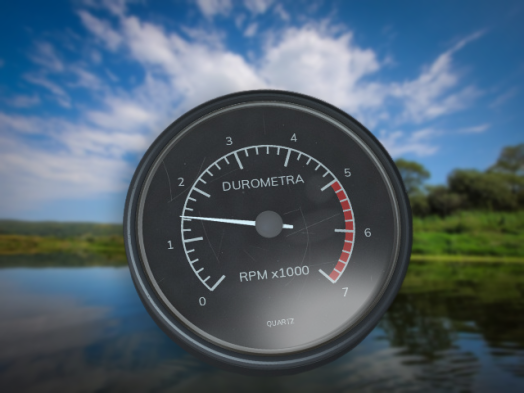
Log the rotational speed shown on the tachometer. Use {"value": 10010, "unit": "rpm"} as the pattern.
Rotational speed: {"value": 1400, "unit": "rpm"}
